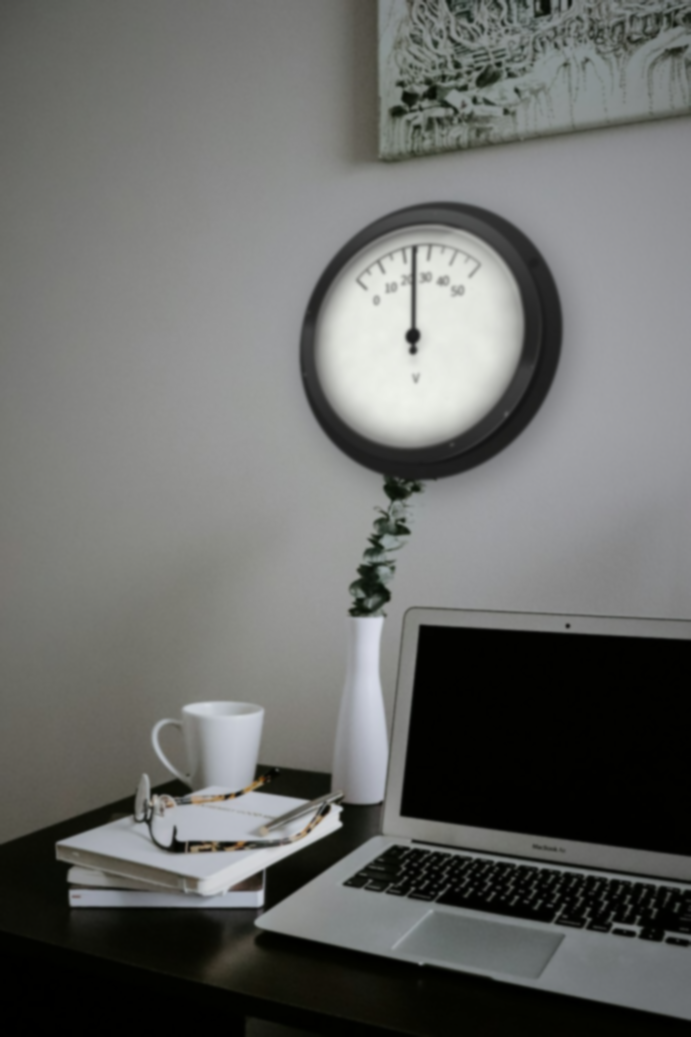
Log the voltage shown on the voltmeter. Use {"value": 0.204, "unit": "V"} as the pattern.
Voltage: {"value": 25, "unit": "V"}
